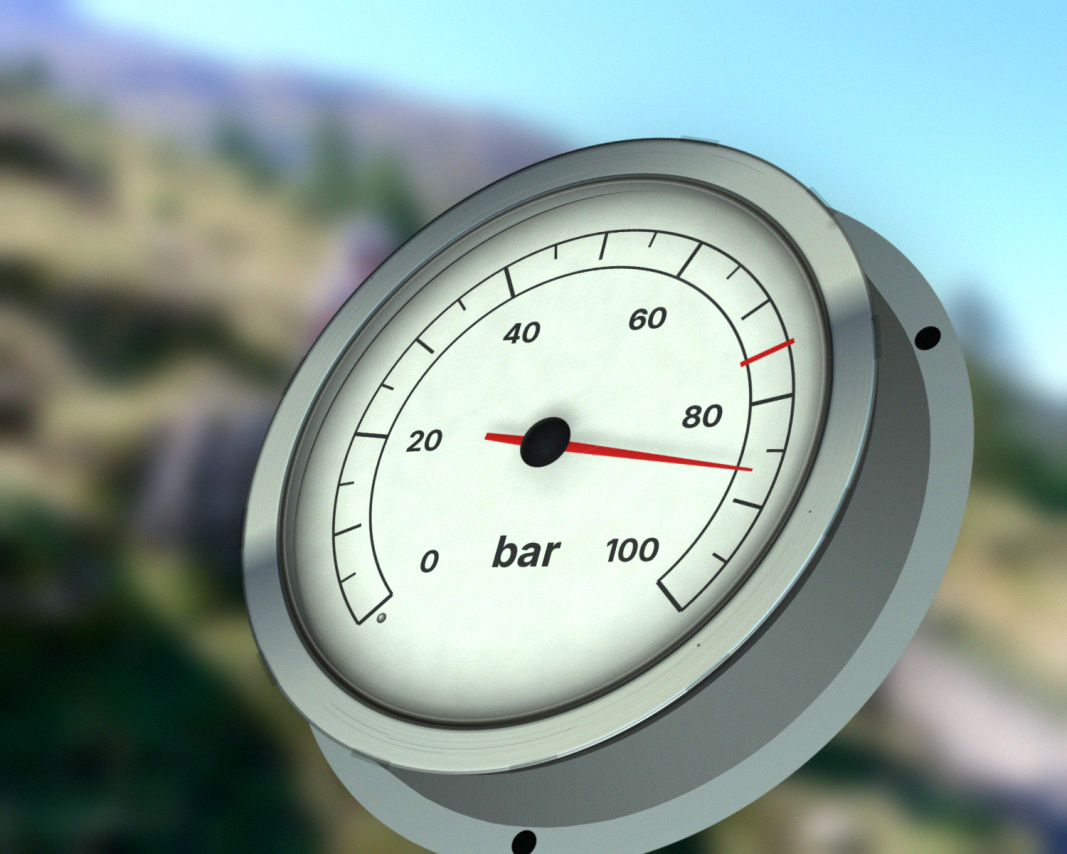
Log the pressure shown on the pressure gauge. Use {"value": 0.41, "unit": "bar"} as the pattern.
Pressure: {"value": 87.5, "unit": "bar"}
